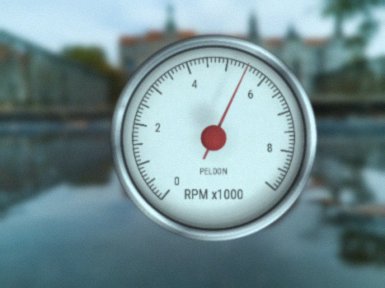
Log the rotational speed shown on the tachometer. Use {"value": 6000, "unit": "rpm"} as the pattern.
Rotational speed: {"value": 5500, "unit": "rpm"}
